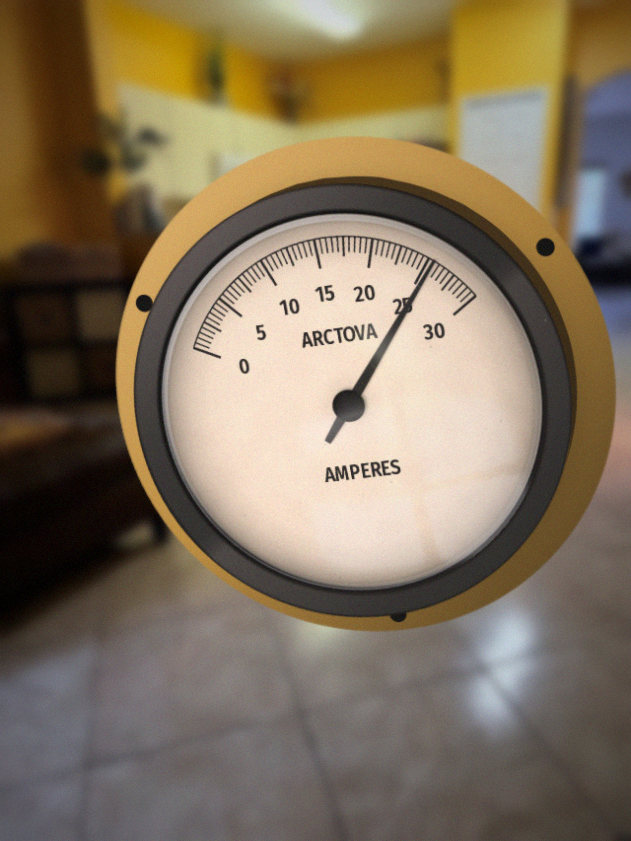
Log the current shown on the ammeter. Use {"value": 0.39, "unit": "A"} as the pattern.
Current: {"value": 25.5, "unit": "A"}
